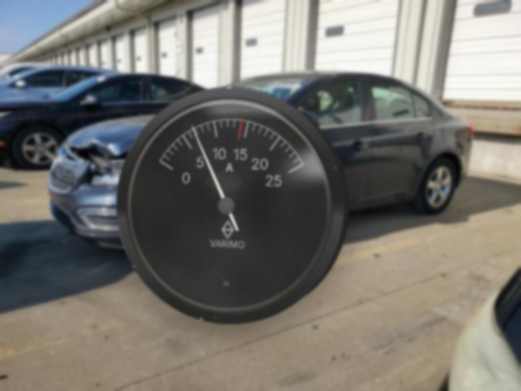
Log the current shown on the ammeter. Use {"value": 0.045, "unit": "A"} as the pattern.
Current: {"value": 7, "unit": "A"}
